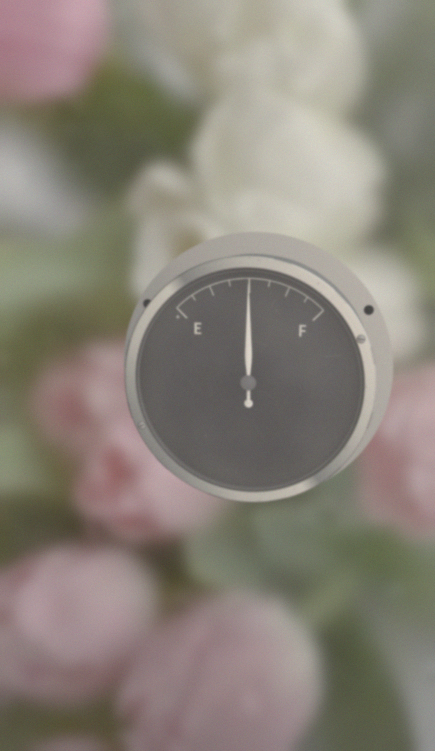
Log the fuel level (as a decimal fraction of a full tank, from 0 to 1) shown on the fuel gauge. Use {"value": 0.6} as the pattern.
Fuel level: {"value": 0.5}
